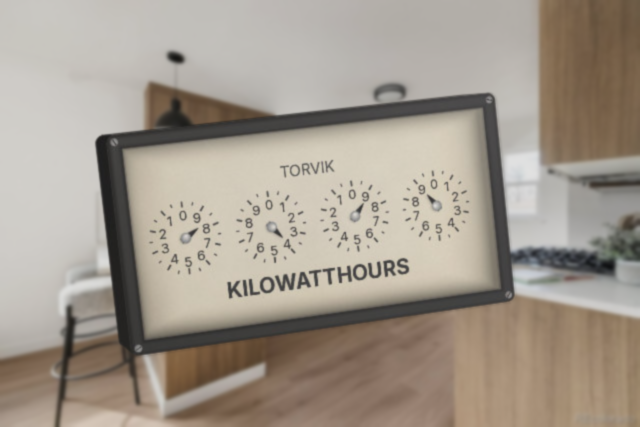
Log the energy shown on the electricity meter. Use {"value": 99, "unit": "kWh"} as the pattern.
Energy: {"value": 8389, "unit": "kWh"}
